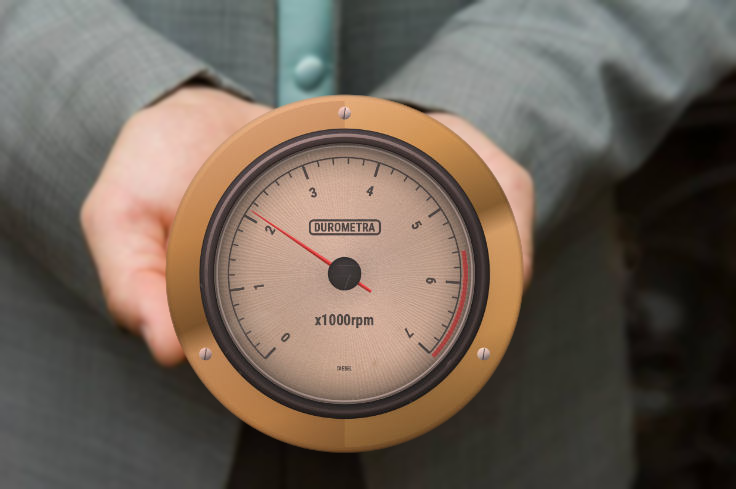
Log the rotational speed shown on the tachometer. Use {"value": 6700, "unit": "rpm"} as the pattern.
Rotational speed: {"value": 2100, "unit": "rpm"}
